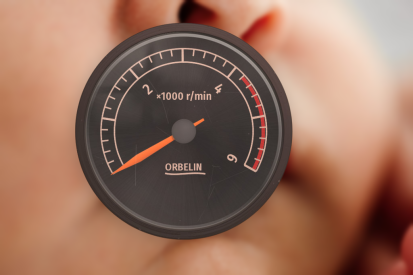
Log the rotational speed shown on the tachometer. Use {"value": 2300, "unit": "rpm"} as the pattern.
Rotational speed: {"value": 0, "unit": "rpm"}
